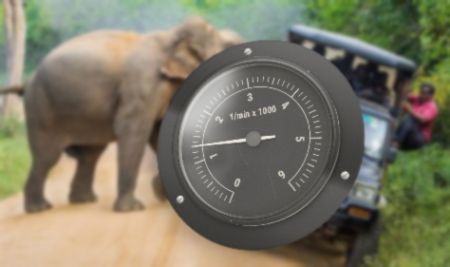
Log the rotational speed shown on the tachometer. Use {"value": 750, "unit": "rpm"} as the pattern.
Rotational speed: {"value": 1300, "unit": "rpm"}
